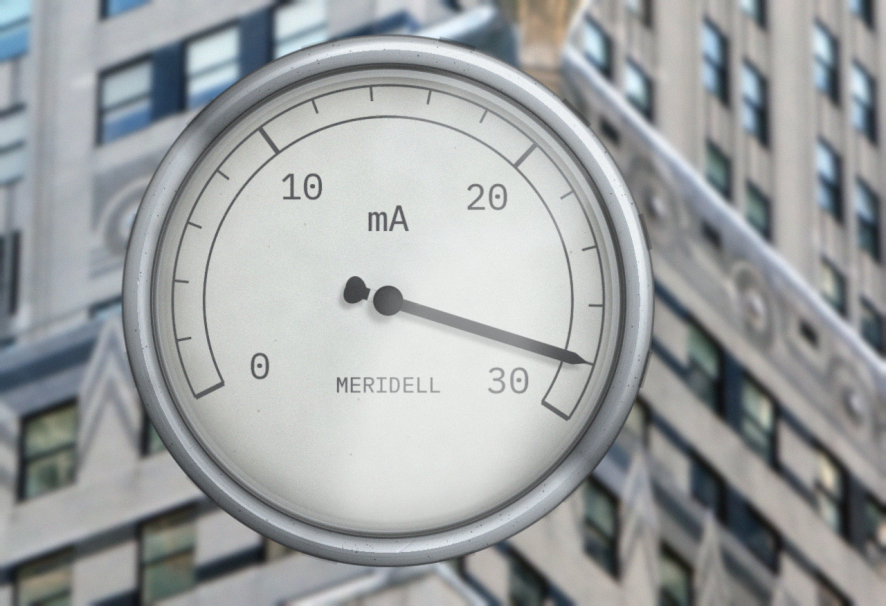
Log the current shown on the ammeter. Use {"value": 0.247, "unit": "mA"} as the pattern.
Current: {"value": 28, "unit": "mA"}
